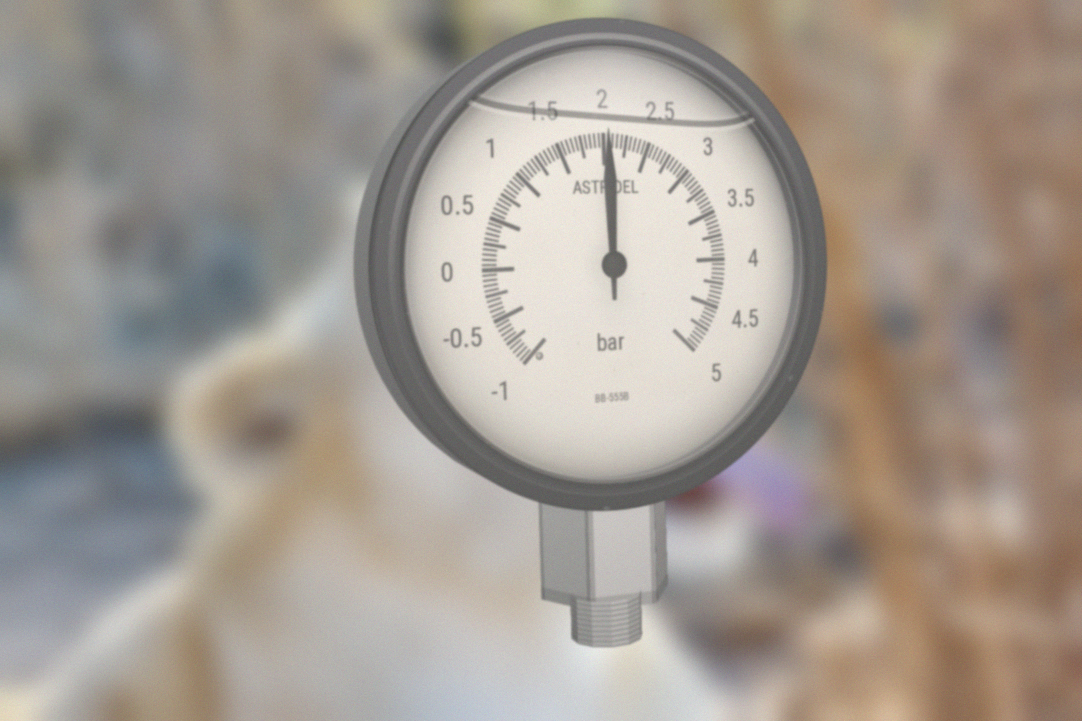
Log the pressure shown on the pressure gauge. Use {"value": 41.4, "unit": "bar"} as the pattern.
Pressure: {"value": 2, "unit": "bar"}
